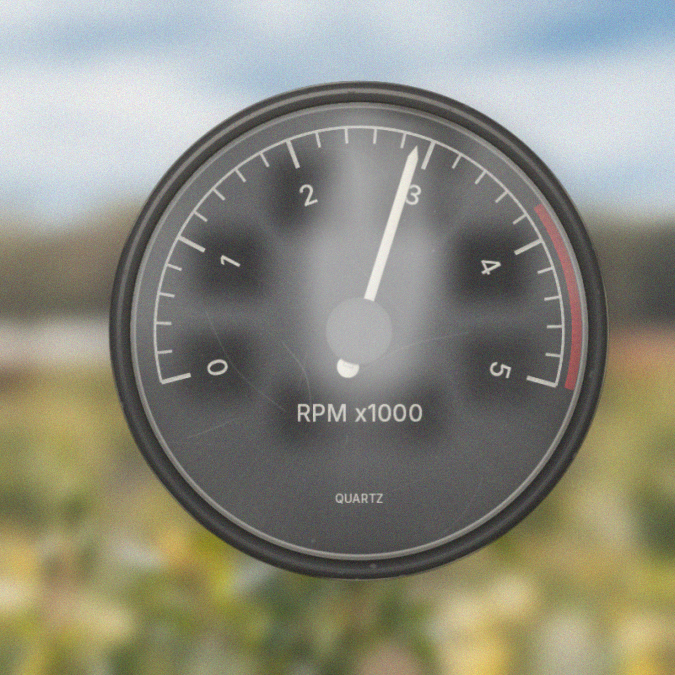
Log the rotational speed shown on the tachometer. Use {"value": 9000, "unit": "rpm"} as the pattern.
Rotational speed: {"value": 2900, "unit": "rpm"}
